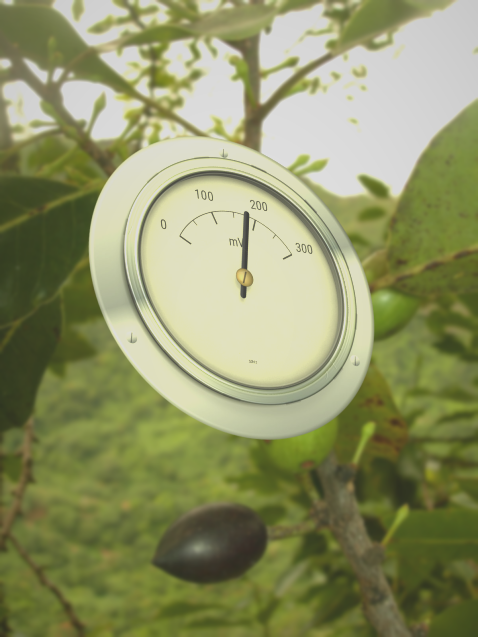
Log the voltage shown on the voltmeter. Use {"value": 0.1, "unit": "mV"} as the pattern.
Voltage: {"value": 175, "unit": "mV"}
